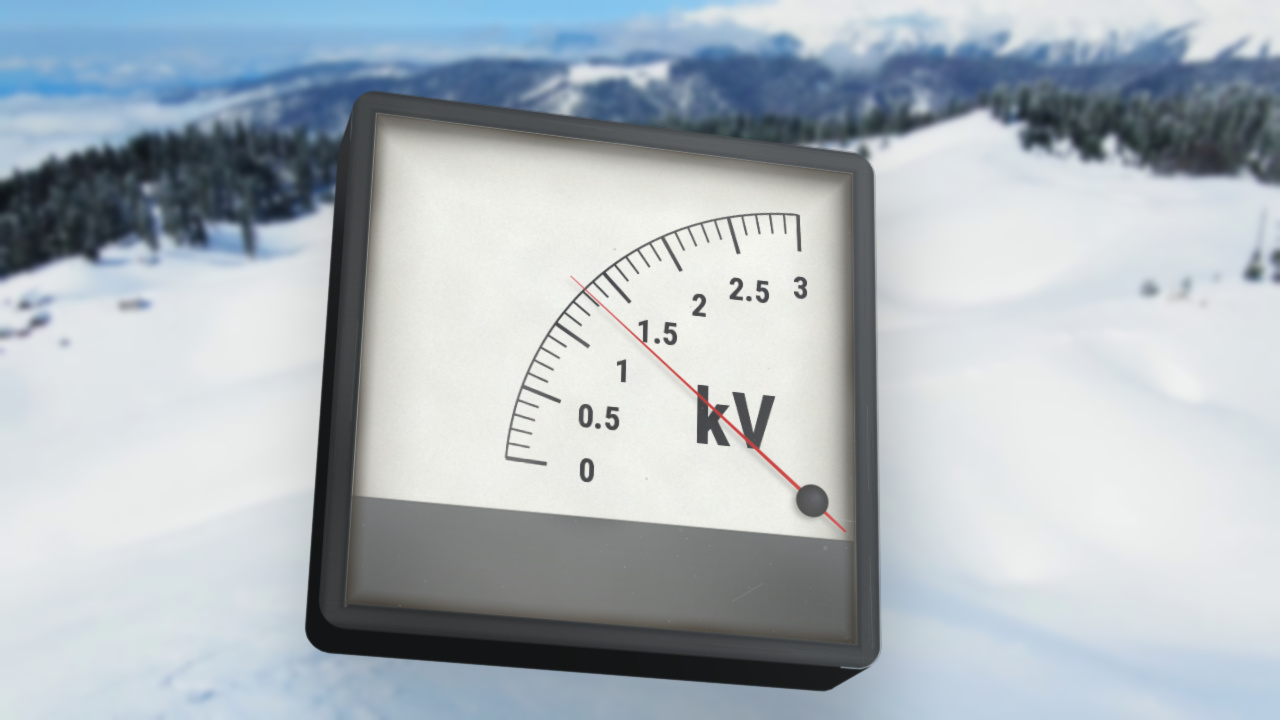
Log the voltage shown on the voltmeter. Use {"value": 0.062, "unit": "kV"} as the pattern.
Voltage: {"value": 1.3, "unit": "kV"}
